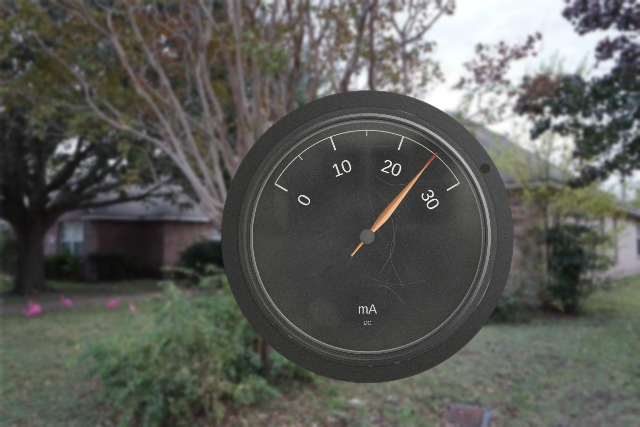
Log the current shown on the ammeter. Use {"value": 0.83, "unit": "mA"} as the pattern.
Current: {"value": 25, "unit": "mA"}
